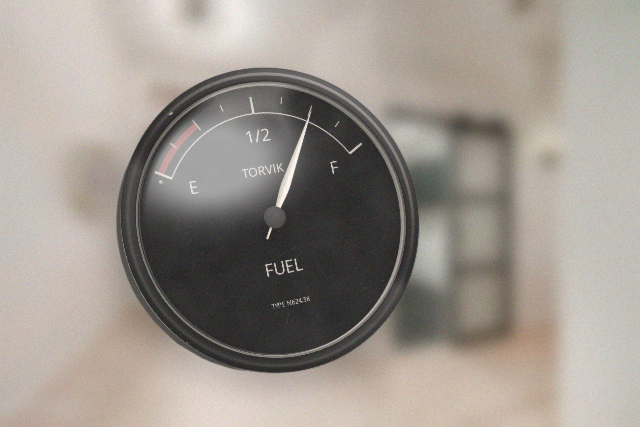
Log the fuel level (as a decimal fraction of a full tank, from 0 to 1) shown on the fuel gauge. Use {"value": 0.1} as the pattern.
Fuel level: {"value": 0.75}
